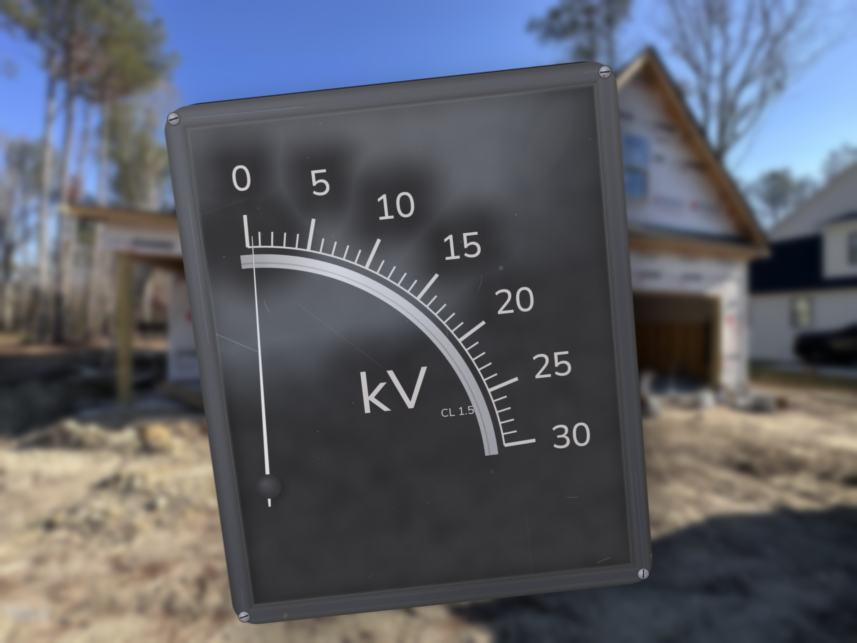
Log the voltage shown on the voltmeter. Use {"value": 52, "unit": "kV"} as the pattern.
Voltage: {"value": 0.5, "unit": "kV"}
